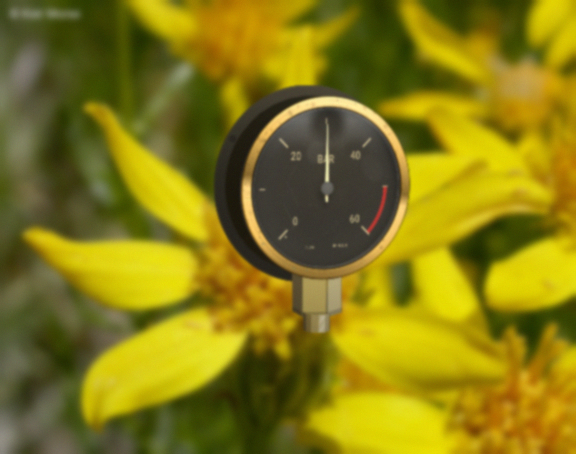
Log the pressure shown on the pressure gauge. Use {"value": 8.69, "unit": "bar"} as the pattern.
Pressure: {"value": 30, "unit": "bar"}
